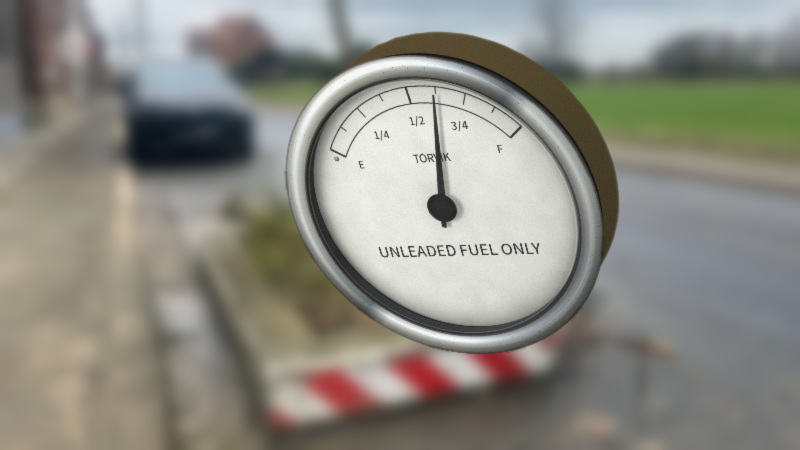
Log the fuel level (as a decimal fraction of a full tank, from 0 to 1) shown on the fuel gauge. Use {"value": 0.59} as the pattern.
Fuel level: {"value": 0.625}
